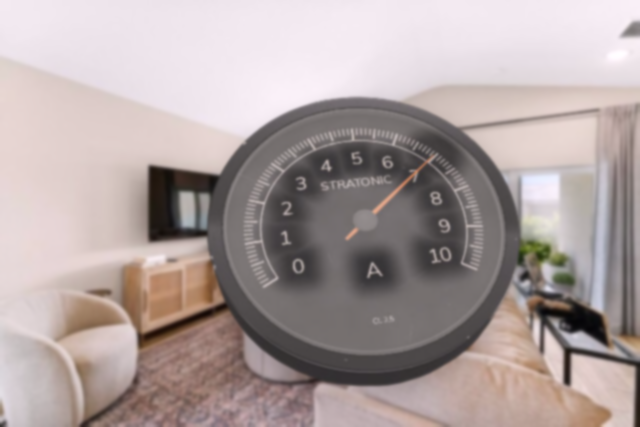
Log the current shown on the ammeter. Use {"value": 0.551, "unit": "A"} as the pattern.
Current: {"value": 7, "unit": "A"}
